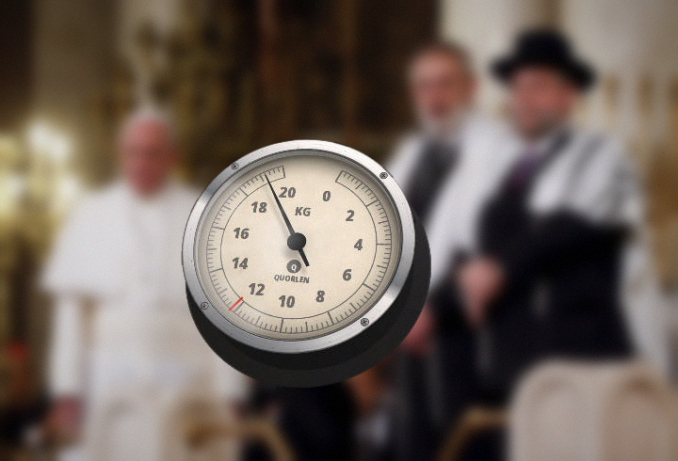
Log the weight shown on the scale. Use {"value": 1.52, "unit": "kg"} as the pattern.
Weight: {"value": 19.2, "unit": "kg"}
